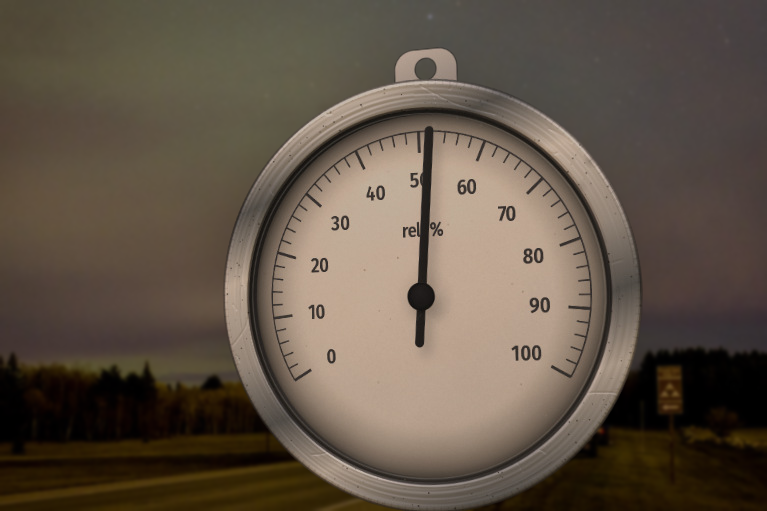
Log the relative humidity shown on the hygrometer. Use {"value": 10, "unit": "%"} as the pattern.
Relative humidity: {"value": 52, "unit": "%"}
